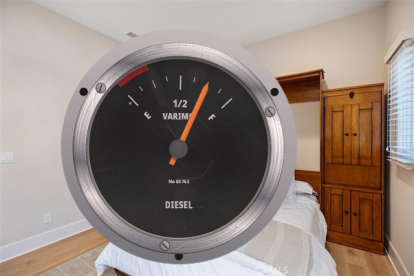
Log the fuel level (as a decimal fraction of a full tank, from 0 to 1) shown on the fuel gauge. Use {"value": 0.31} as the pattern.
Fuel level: {"value": 0.75}
